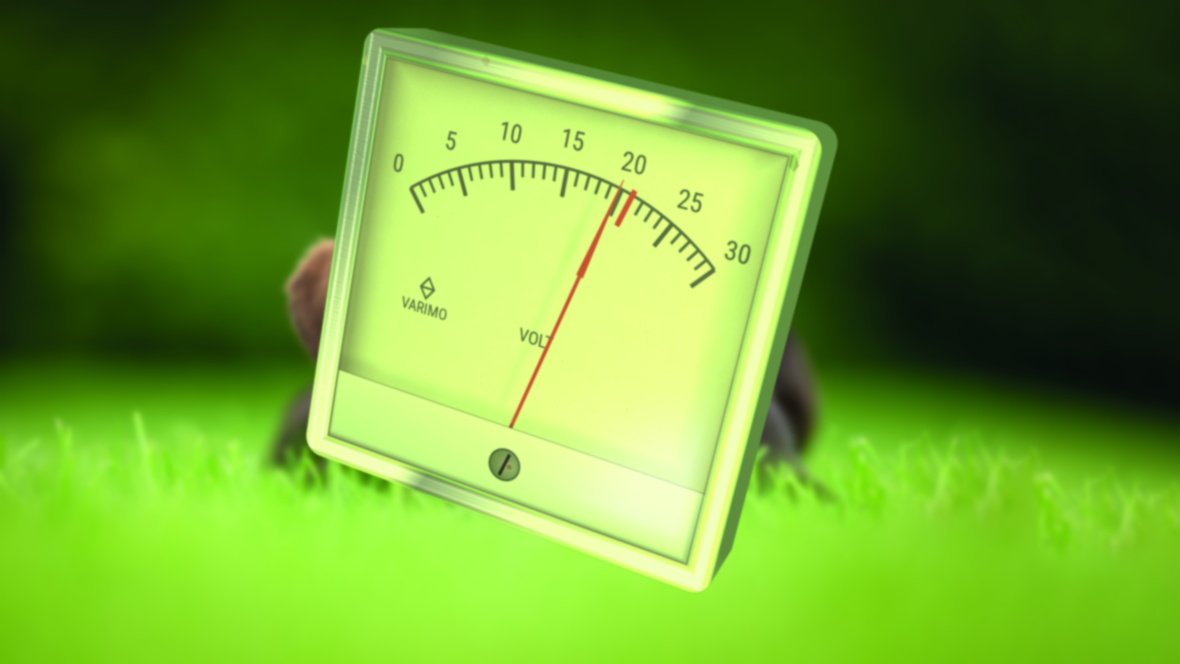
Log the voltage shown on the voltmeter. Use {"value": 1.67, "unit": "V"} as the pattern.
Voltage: {"value": 20, "unit": "V"}
